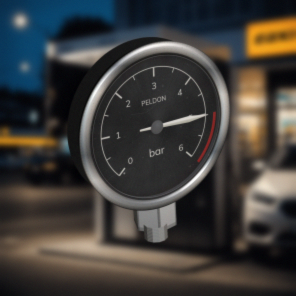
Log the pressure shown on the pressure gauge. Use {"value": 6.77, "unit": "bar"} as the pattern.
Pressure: {"value": 5, "unit": "bar"}
